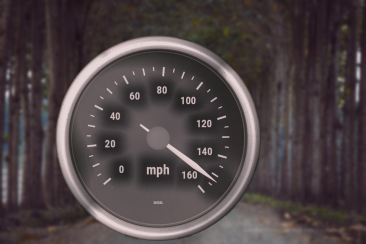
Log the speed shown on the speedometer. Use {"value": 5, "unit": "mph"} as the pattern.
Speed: {"value": 152.5, "unit": "mph"}
